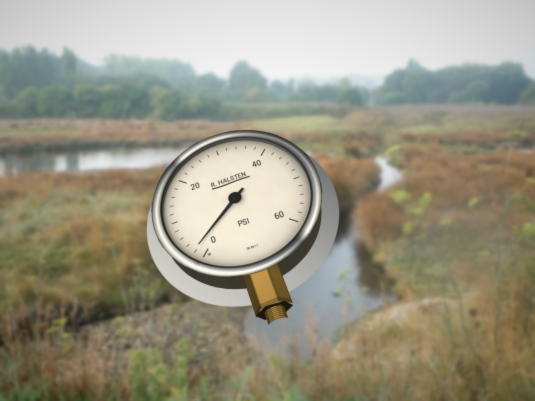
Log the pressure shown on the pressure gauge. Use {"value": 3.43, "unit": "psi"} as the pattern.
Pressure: {"value": 2, "unit": "psi"}
